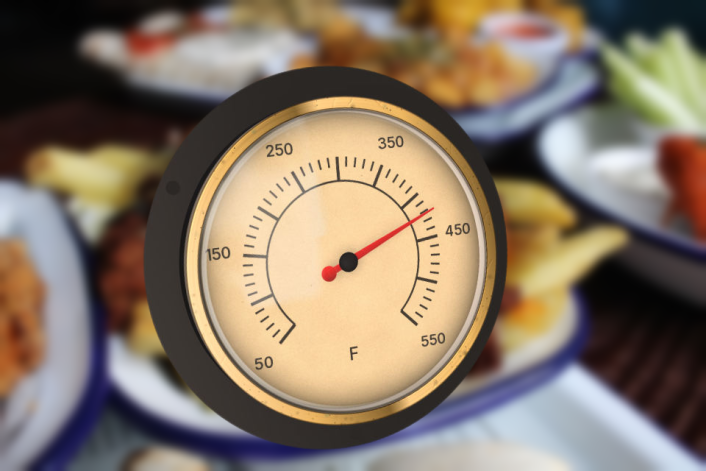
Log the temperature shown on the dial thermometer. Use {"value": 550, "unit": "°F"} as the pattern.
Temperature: {"value": 420, "unit": "°F"}
